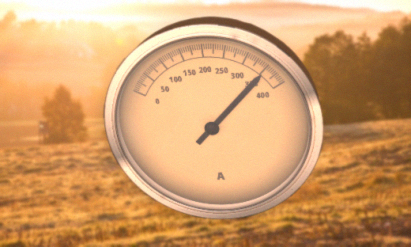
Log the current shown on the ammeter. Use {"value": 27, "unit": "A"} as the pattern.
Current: {"value": 350, "unit": "A"}
